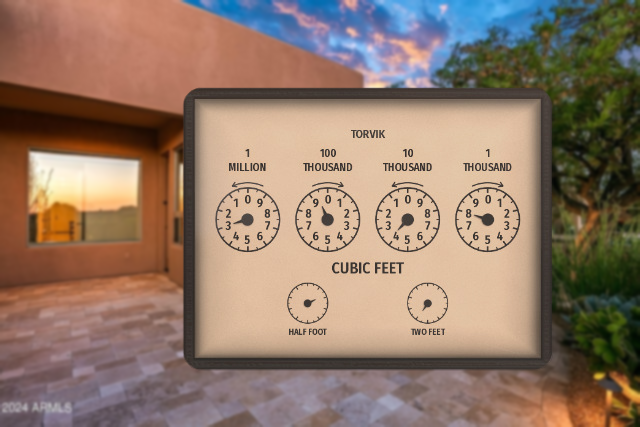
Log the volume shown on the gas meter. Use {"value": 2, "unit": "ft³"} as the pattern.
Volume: {"value": 293800, "unit": "ft³"}
